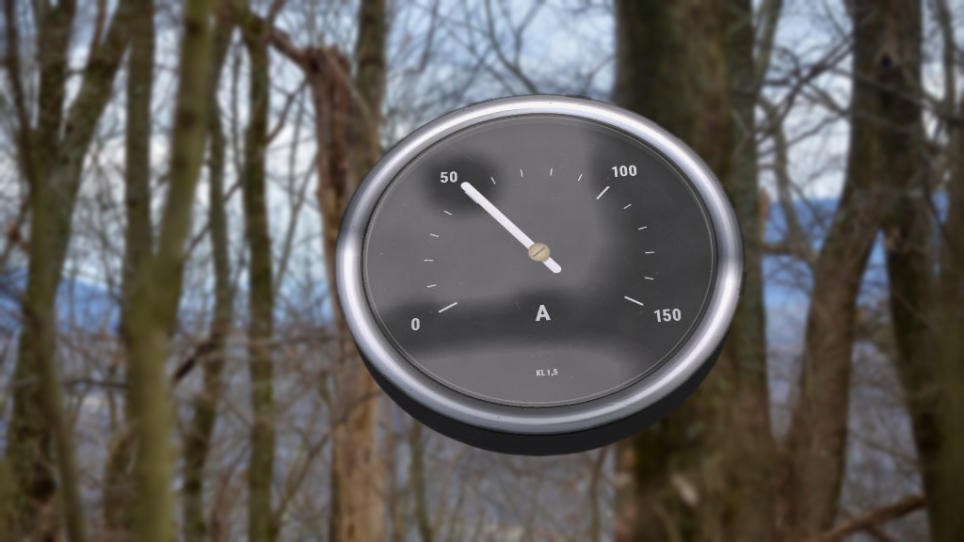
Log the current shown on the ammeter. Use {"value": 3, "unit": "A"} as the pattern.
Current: {"value": 50, "unit": "A"}
